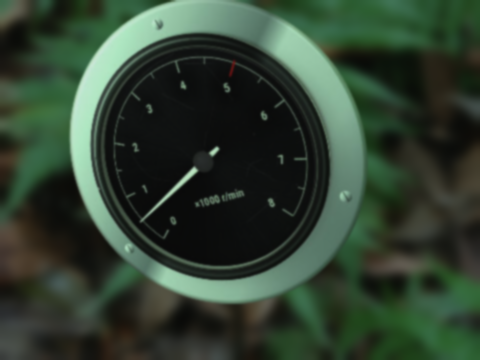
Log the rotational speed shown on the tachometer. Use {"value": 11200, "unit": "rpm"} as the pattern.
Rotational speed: {"value": 500, "unit": "rpm"}
